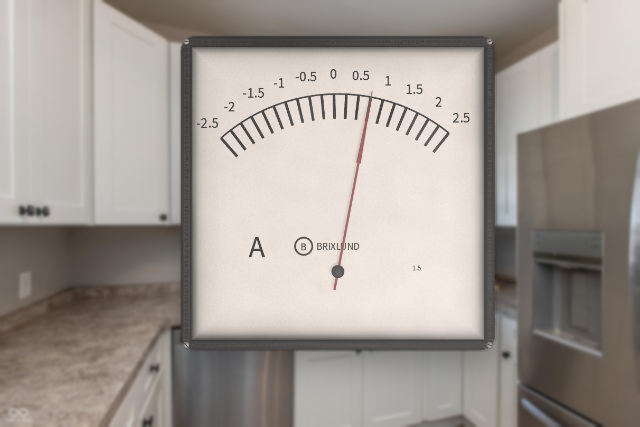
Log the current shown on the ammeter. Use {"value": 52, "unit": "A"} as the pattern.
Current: {"value": 0.75, "unit": "A"}
